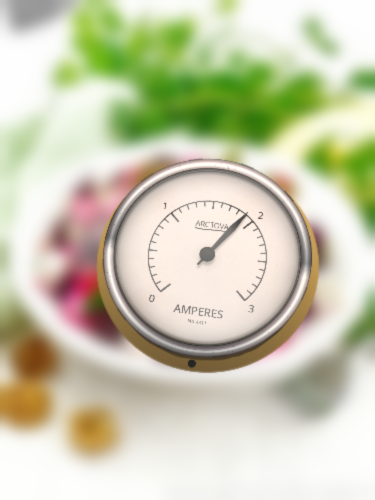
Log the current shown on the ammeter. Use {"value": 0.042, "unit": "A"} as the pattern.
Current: {"value": 1.9, "unit": "A"}
